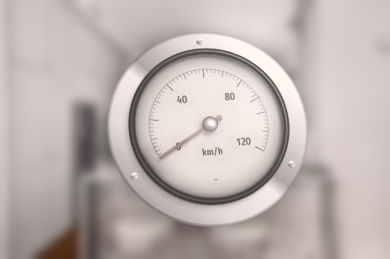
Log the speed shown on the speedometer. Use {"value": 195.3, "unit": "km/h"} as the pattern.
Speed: {"value": 0, "unit": "km/h"}
